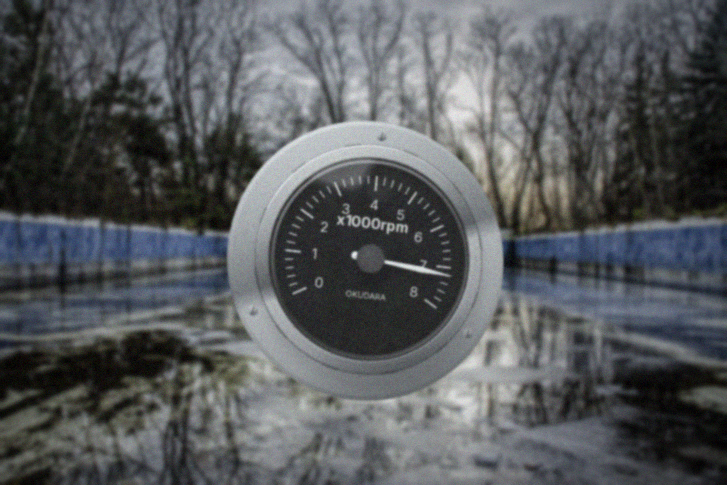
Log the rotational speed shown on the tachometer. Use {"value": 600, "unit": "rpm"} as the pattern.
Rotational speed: {"value": 7200, "unit": "rpm"}
